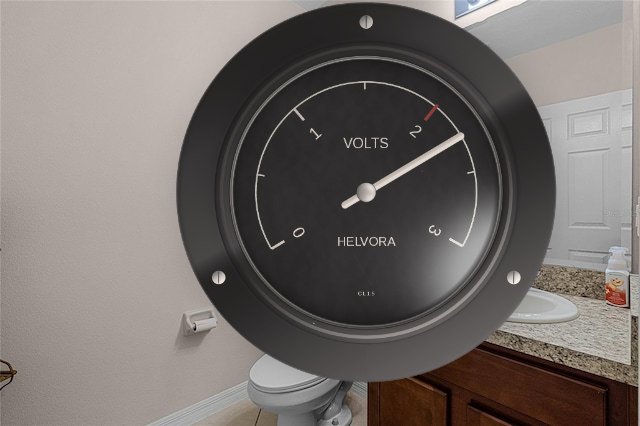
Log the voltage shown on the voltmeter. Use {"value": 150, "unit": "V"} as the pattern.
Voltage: {"value": 2.25, "unit": "V"}
